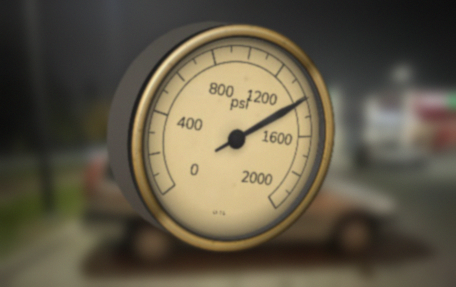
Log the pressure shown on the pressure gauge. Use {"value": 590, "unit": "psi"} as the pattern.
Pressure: {"value": 1400, "unit": "psi"}
